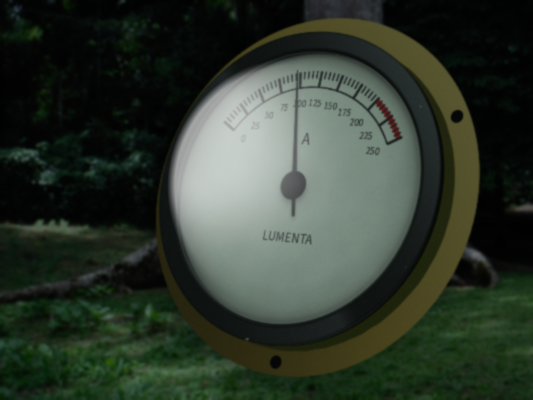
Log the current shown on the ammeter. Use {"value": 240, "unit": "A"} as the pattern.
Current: {"value": 100, "unit": "A"}
